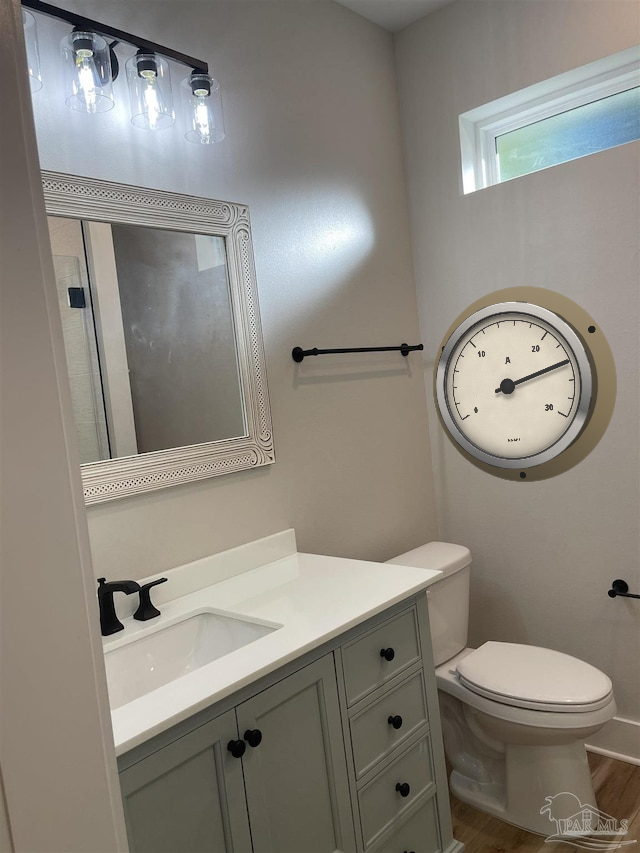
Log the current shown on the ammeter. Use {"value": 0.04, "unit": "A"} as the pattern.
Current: {"value": 24, "unit": "A"}
